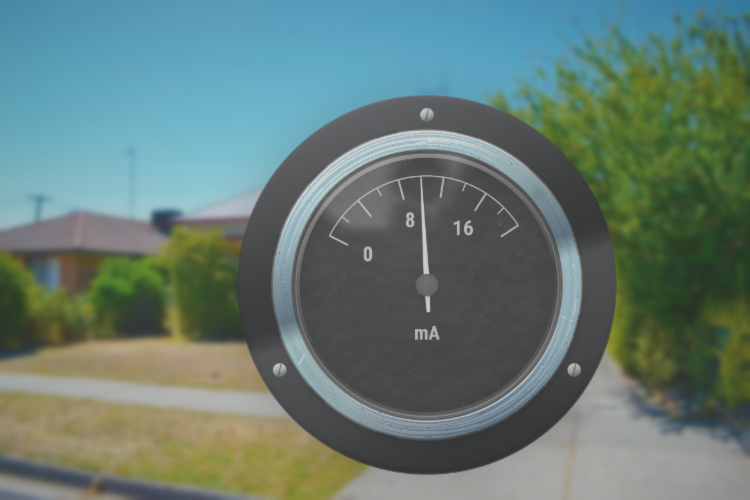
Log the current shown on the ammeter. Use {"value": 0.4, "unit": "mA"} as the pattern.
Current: {"value": 10, "unit": "mA"}
